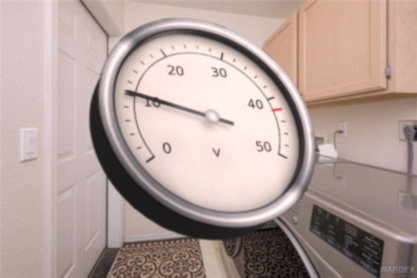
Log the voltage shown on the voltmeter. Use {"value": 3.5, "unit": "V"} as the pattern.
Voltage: {"value": 10, "unit": "V"}
